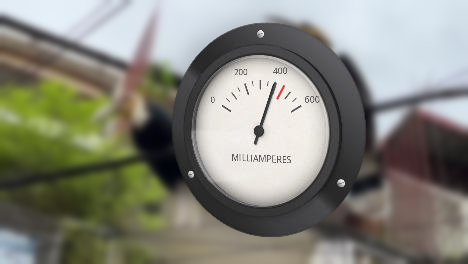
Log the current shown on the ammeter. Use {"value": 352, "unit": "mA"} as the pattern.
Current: {"value": 400, "unit": "mA"}
